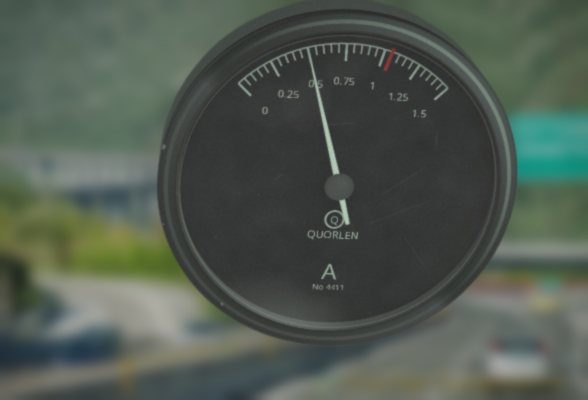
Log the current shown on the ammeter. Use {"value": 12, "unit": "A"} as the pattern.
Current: {"value": 0.5, "unit": "A"}
